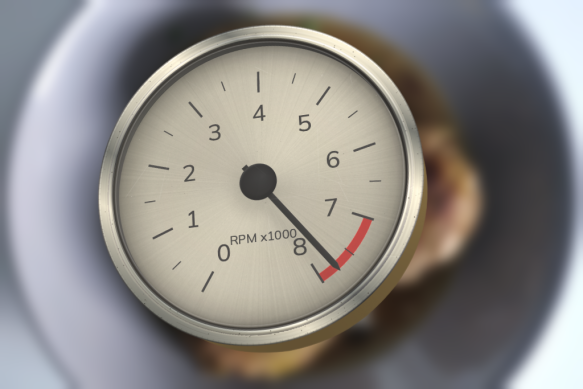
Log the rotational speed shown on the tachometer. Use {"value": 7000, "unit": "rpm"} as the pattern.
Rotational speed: {"value": 7750, "unit": "rpm"}
